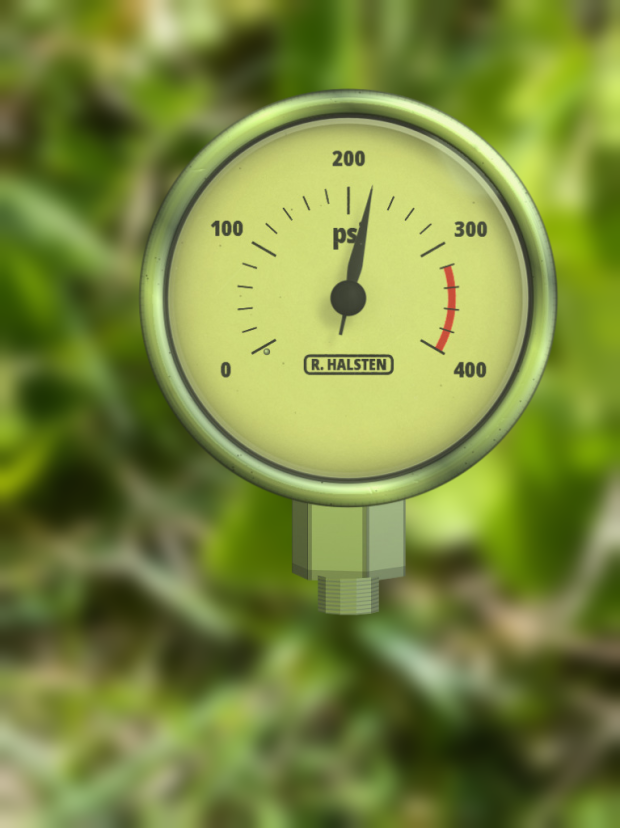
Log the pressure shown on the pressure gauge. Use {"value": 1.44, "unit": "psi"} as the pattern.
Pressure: {"value": 220, "unit": "psi"}
